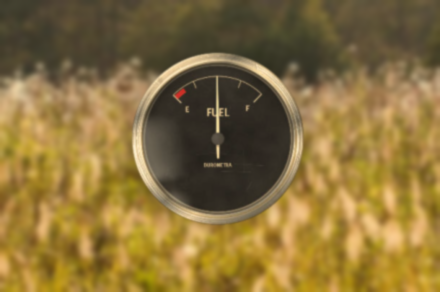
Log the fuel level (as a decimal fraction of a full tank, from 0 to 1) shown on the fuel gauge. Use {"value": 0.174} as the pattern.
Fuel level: {"value": 0.5}
